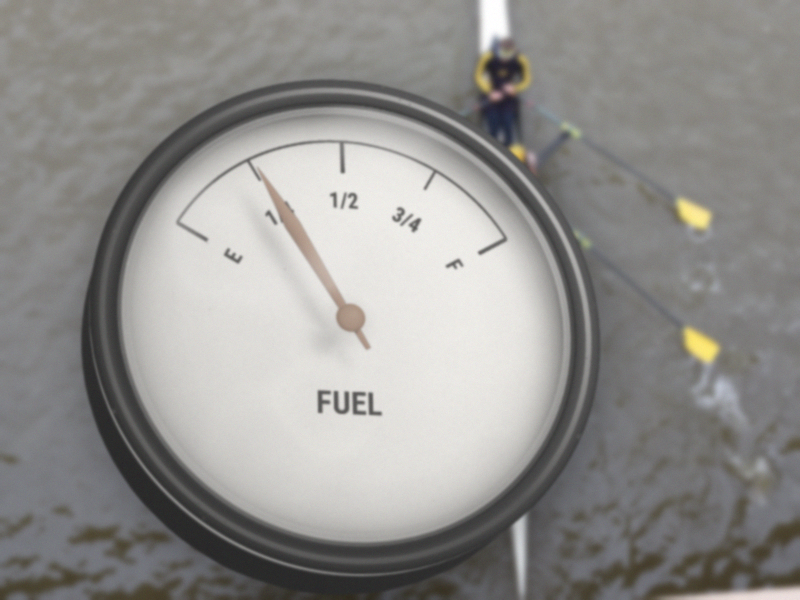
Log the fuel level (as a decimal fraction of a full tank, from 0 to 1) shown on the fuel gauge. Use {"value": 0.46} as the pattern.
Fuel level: {"value": 0.25}
